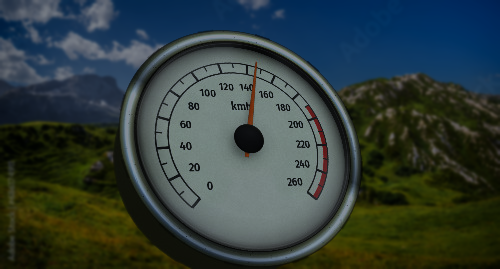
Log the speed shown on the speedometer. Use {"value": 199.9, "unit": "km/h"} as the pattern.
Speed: {"value": 145, "unit": "km/h"}
